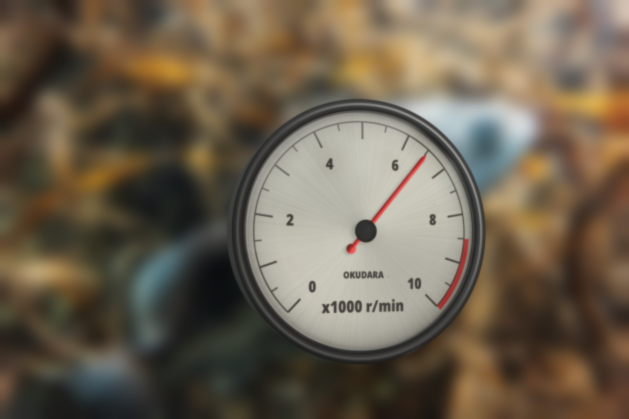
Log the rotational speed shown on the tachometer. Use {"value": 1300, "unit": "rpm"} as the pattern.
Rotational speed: {"value": 6500, "unit": "rpm"}
